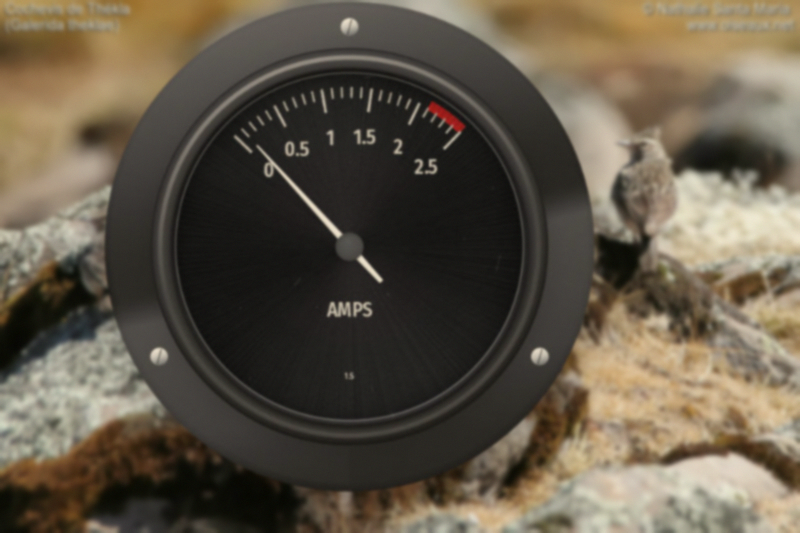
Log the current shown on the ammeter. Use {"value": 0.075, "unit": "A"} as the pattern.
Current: {"value": 0.1, "unit": "A"}
